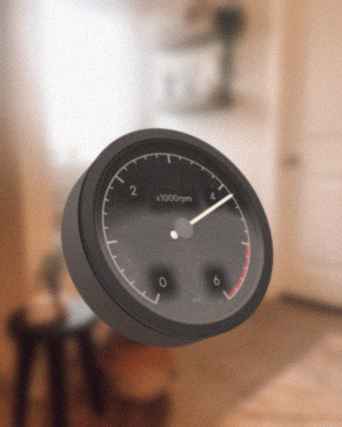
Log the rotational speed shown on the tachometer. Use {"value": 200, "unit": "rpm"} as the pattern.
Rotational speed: {"value": 4200, "unit": "rpm"}
